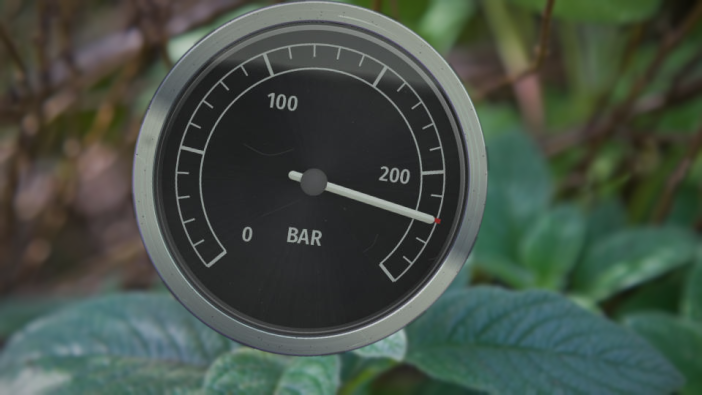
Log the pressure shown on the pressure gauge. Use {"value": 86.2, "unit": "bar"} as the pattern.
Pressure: {"value": 220, "unit": "bar"}
